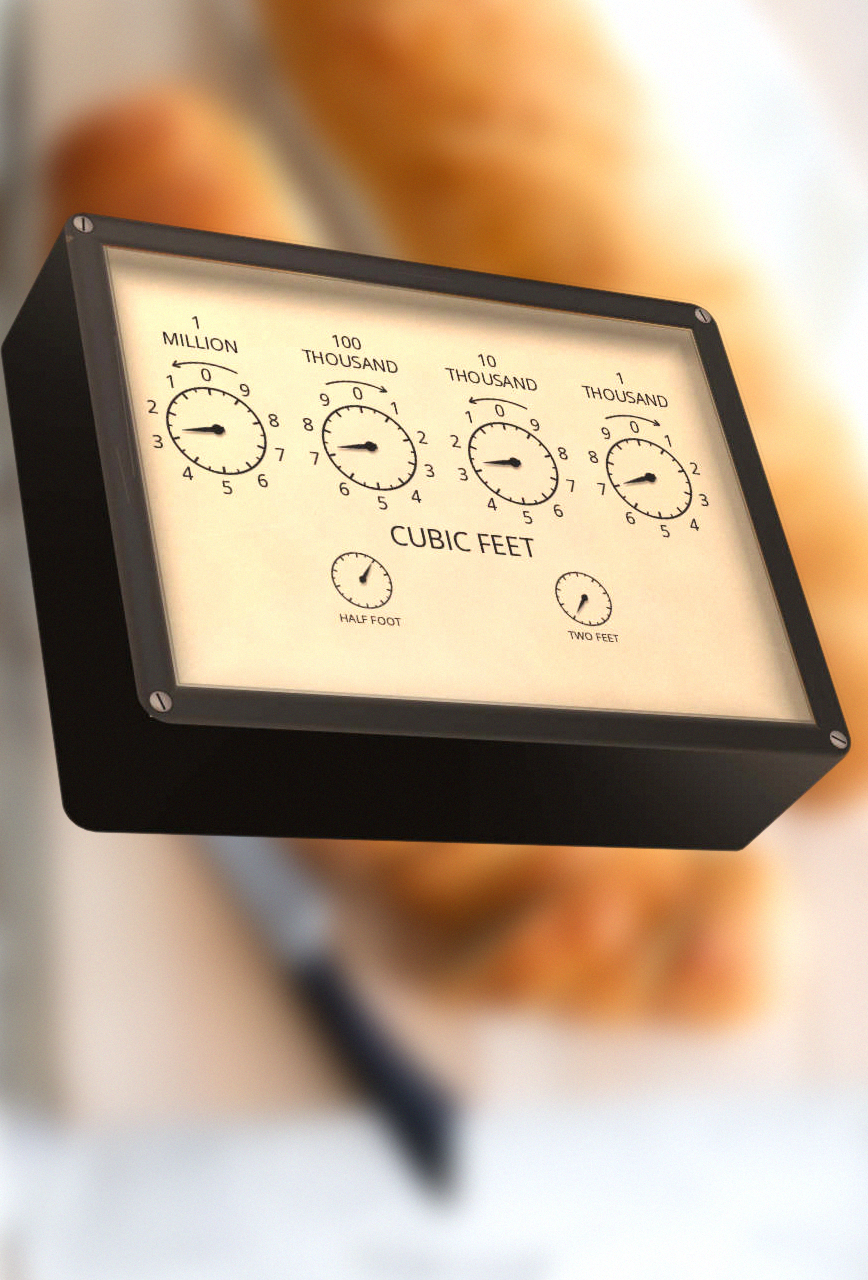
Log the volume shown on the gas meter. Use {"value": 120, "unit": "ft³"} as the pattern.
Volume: {"value": 272700, "unit": "ft³"}
